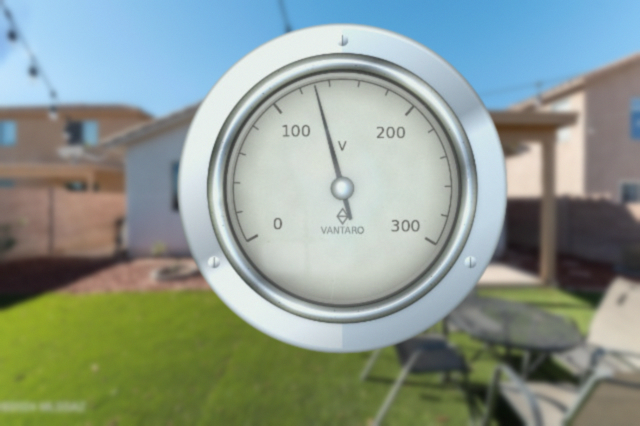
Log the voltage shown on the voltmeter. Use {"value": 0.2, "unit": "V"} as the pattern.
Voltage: {"value": 130, "unit": "V"}
